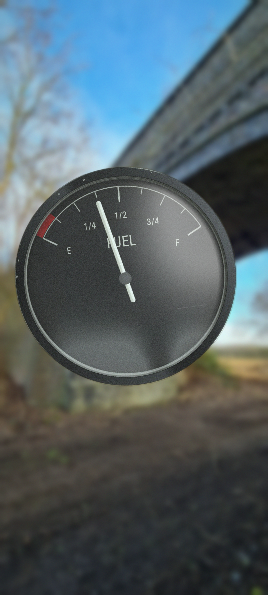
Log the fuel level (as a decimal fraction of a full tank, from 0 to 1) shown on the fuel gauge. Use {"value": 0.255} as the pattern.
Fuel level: {"value": 0.375}
